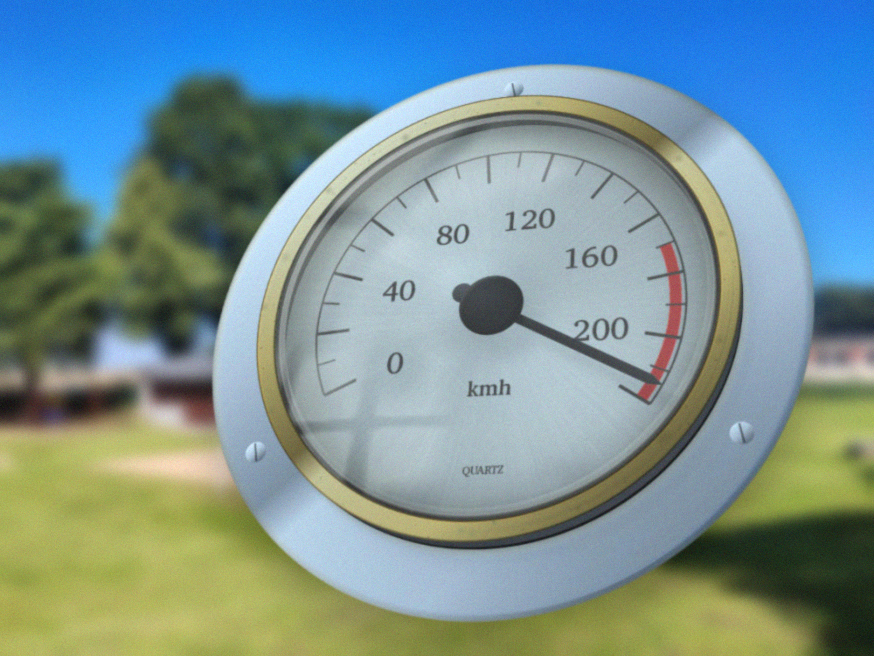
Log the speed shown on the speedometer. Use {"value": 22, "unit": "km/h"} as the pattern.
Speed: {"value": 215, "unit": "km/h"}
